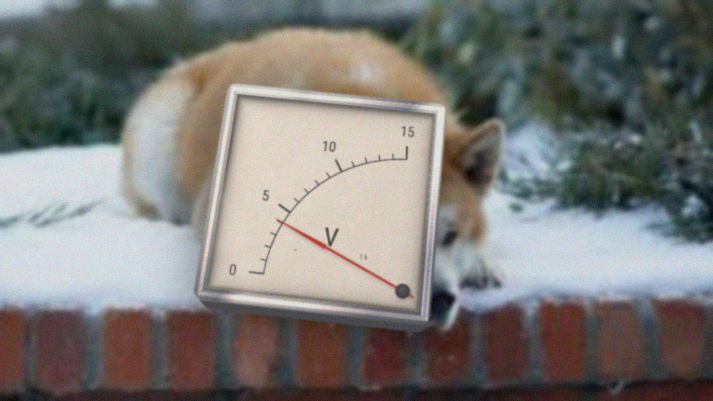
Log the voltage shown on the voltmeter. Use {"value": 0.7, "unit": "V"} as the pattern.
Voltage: {"value": 4, "unit": "V"}
